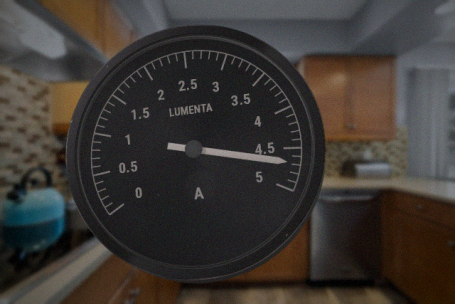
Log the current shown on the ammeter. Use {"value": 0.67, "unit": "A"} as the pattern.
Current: {"value": 4.7, "unit": "A"}
